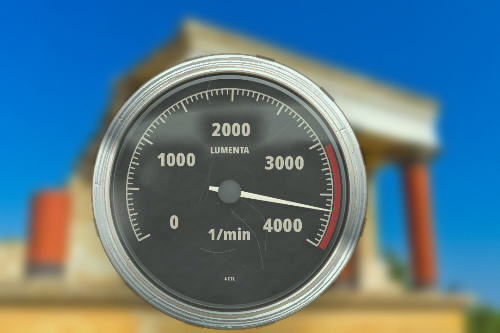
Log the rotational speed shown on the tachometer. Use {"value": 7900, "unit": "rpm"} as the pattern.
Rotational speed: {"value": 3650, "unit": "rpm"}
